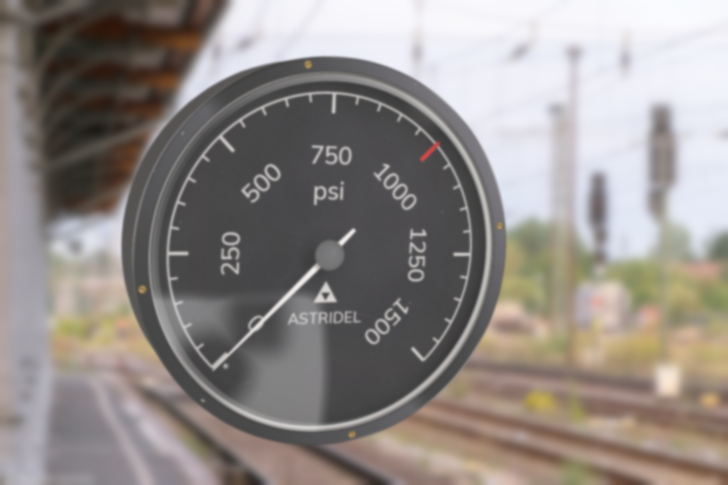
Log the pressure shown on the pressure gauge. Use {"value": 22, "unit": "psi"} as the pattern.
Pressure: {"value": 0, "unit": "psi"}
